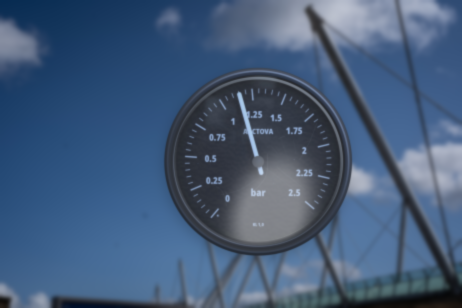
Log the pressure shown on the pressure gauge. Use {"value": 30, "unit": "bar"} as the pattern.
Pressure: {"value": 1.15, "unit": "bar"}
